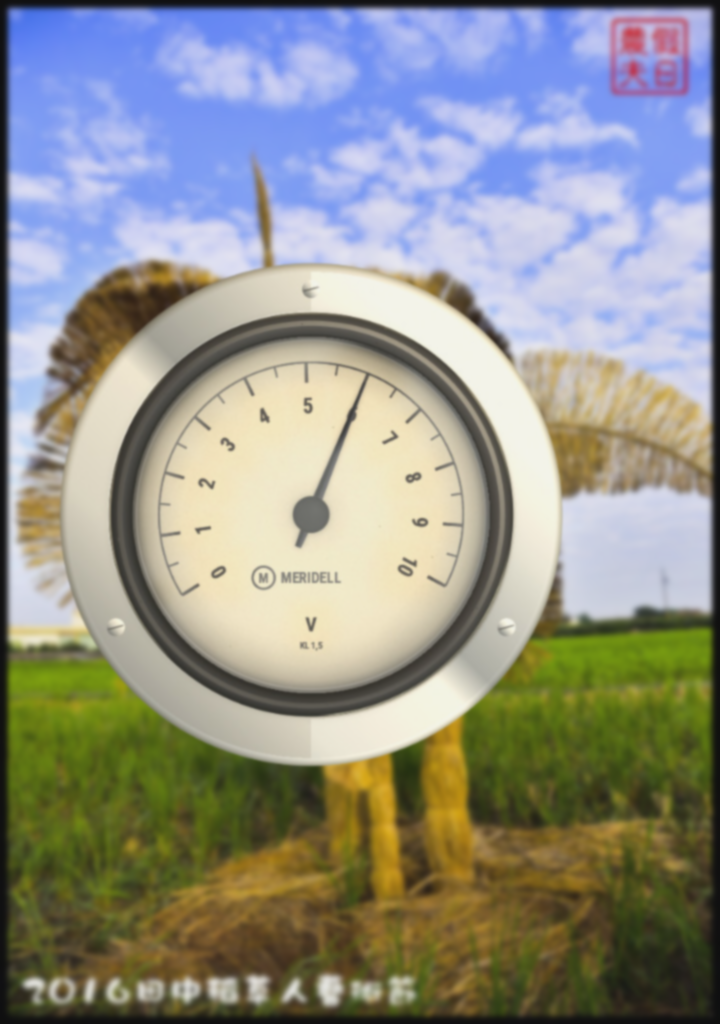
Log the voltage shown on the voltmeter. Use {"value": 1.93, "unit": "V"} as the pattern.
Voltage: {"value": 6, "unit": "V"}
